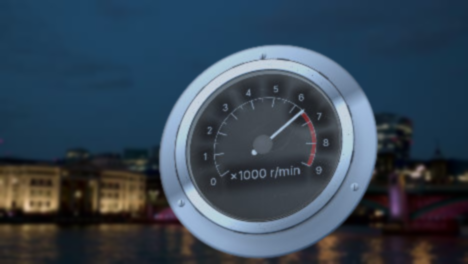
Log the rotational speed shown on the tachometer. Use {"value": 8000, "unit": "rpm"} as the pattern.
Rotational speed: {"value": 6500, "unit": "rpm"}
